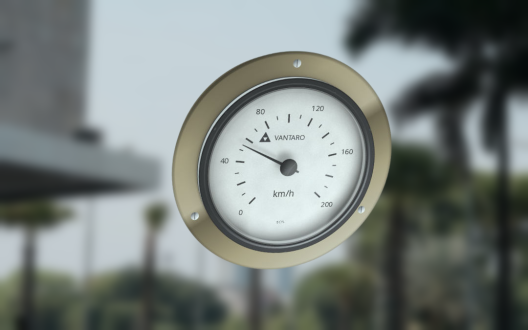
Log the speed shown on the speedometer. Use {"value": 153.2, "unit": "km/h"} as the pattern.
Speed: {"value": 55, "unit": "km/h"}
